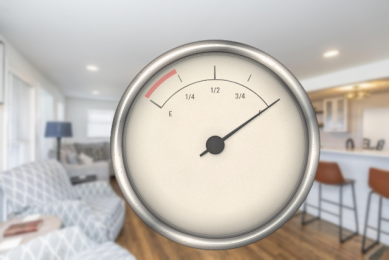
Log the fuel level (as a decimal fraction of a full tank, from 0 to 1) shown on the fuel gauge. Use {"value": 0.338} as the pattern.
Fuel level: {"value": 1}
